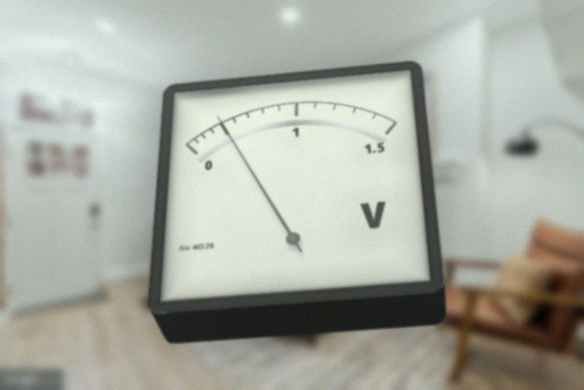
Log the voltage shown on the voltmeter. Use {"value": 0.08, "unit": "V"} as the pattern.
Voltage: {"value": 0.5, "unit": "V"}
